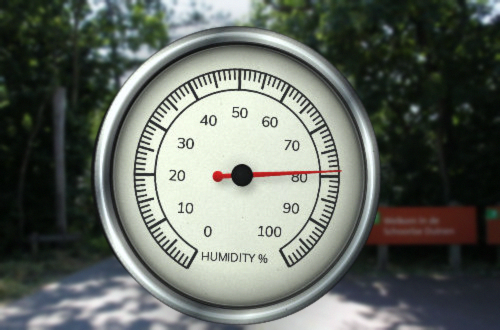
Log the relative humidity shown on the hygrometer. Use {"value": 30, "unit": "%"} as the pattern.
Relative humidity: {"value": 79, "unit": "%"}
